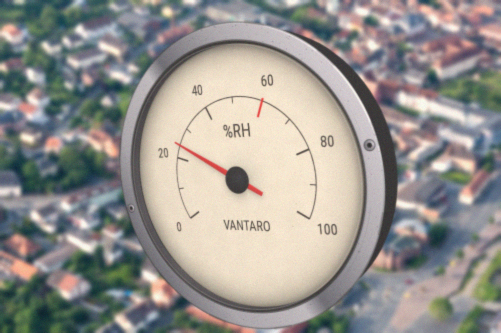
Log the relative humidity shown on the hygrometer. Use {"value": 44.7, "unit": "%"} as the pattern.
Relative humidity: {"value": 25, "unit": "%"}
